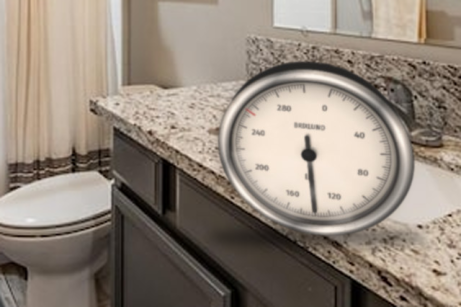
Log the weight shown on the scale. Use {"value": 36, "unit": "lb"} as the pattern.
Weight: {"value": 140, "unit": "lb"}
